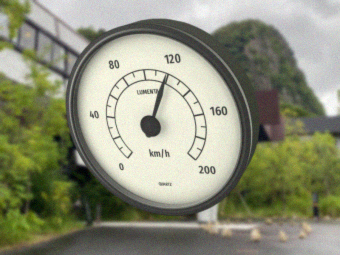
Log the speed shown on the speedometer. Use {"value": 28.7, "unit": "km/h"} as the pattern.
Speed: {"value": 120, "unit": "km/h"}
